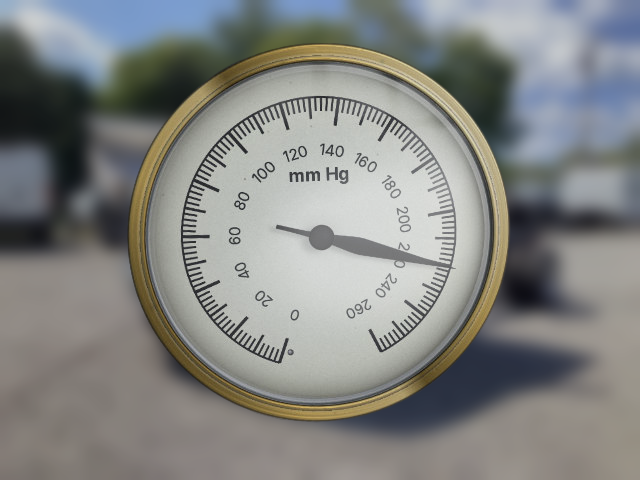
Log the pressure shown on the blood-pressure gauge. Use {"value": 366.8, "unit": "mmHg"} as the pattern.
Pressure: {"value": 220, "unit": "mmHg"}
